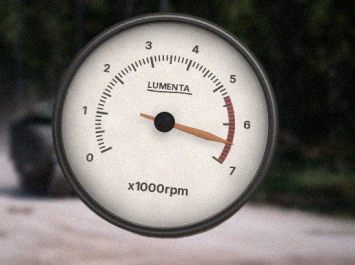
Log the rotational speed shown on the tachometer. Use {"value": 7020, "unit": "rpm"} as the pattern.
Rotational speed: {"value": 6500, "unit": "rpm"}
